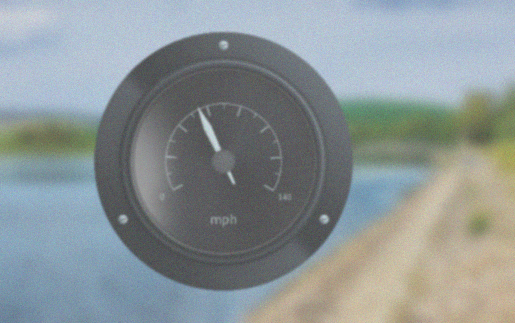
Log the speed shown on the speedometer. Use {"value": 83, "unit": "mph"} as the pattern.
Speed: {"value": 55, "unit": "mph"}
